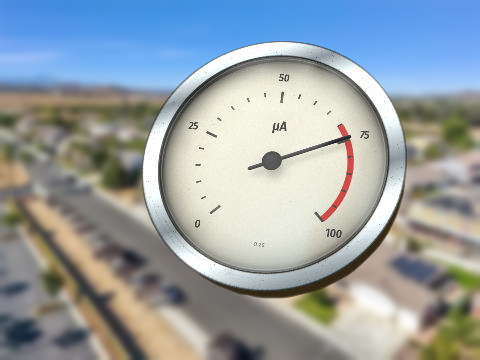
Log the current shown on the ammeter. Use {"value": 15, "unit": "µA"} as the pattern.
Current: {"value": 75, "unit": "µA"}
